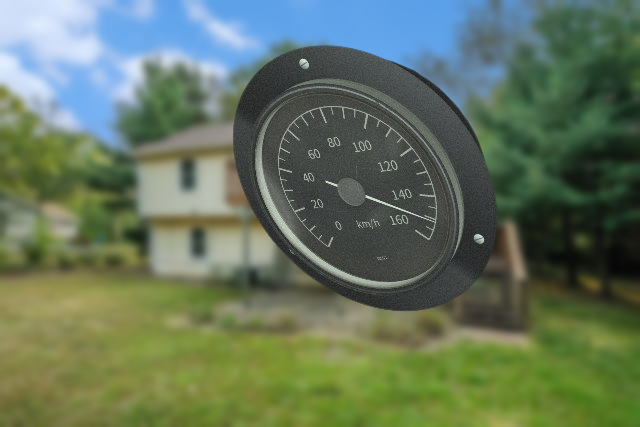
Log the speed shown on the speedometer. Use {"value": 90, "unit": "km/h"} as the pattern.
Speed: {"value": 150, "unit": "km/h"}
